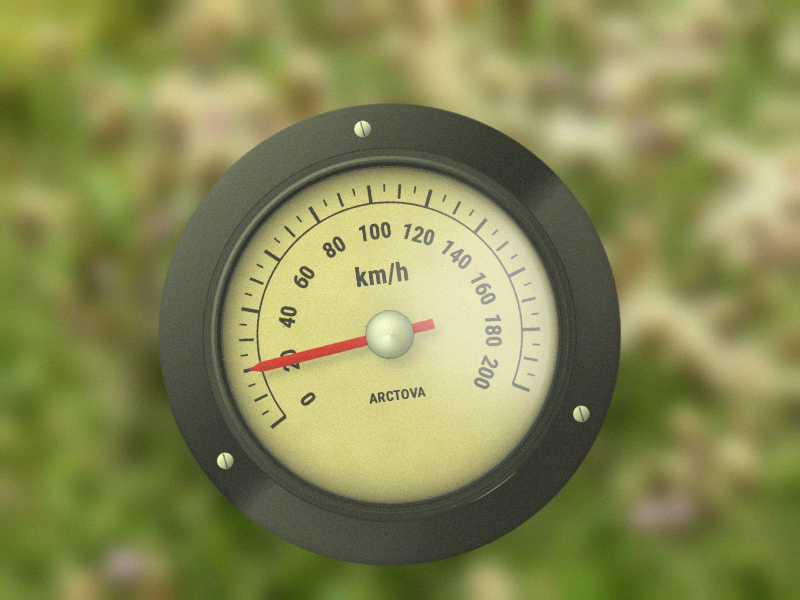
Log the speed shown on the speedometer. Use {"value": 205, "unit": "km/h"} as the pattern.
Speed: {"value": 20, "unit": "km/h"}
